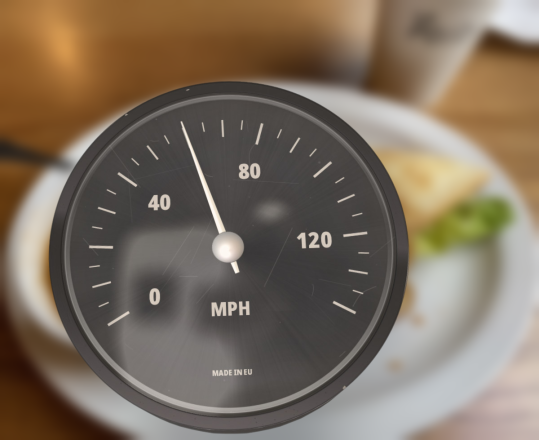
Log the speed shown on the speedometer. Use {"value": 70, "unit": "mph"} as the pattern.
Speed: {"value": 60, "unit": "mph"}
